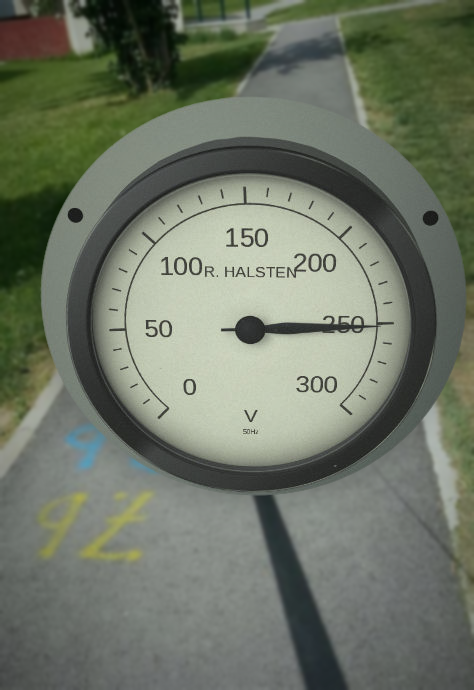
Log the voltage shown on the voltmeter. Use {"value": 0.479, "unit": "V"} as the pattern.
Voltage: {"value": 250, "unit": "V"}
